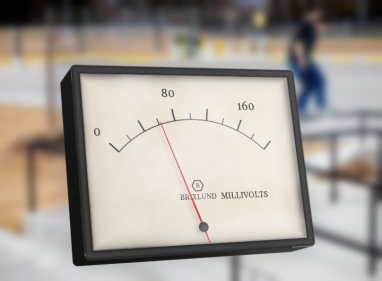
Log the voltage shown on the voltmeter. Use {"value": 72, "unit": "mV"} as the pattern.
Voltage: {"value": 60, "unit": "mV"}
